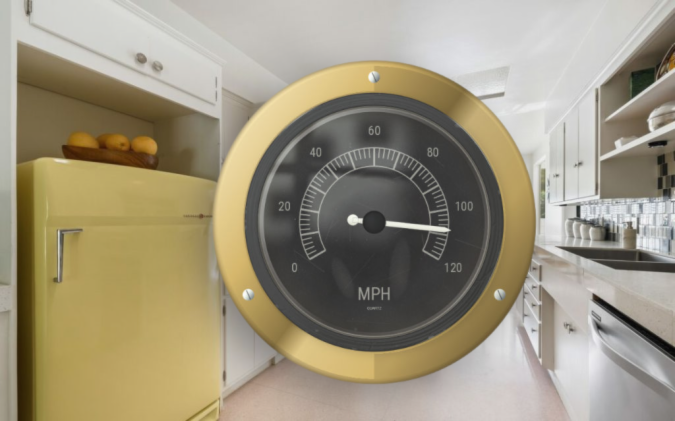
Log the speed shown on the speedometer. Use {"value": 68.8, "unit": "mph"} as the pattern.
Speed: {"value": 108, "unit": "mph"}
